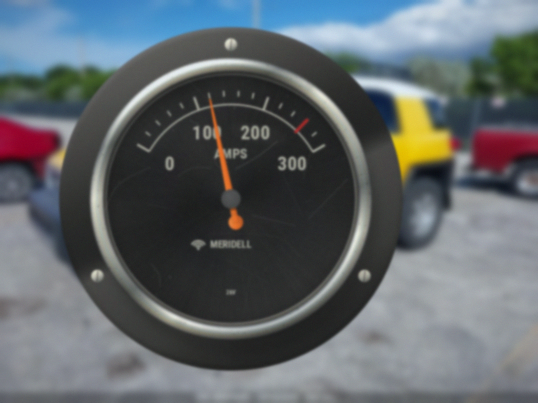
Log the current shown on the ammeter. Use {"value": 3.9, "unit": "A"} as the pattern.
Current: {"value": 120, "unit": "A"}
